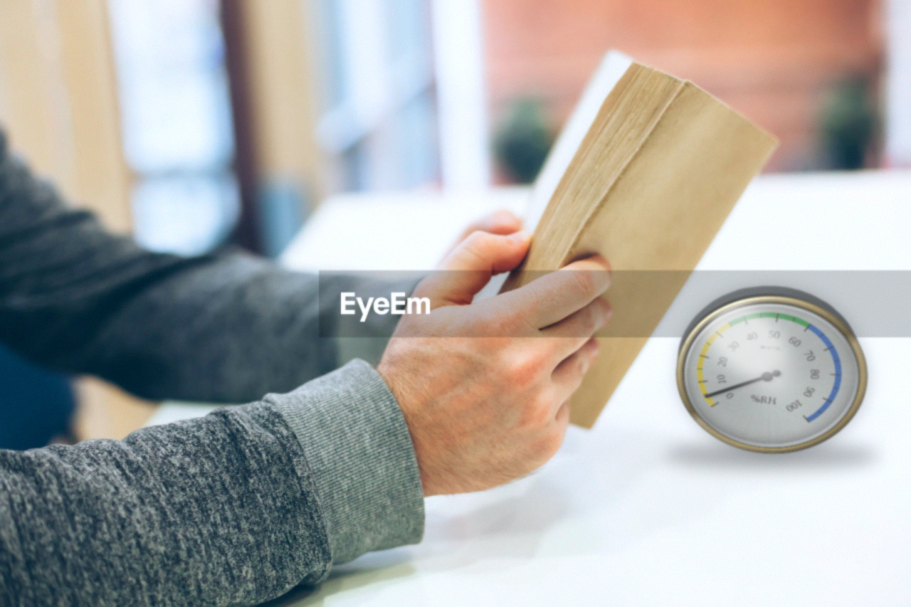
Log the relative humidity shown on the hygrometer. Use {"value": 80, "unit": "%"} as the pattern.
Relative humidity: {"value": 5, "unit": "%"}
